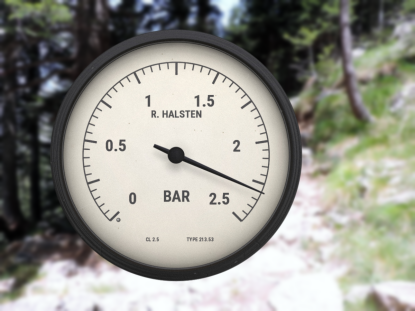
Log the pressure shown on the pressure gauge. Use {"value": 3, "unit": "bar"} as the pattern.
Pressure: {"value": 2.3, "unit": "bar"}
